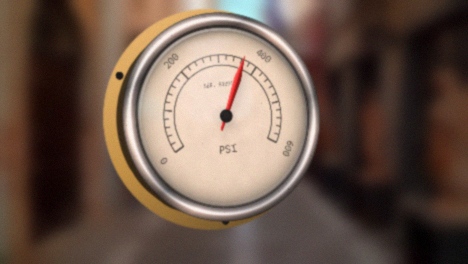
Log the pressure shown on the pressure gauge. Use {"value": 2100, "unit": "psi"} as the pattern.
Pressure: {"value": 360, "unit": "psi"}
